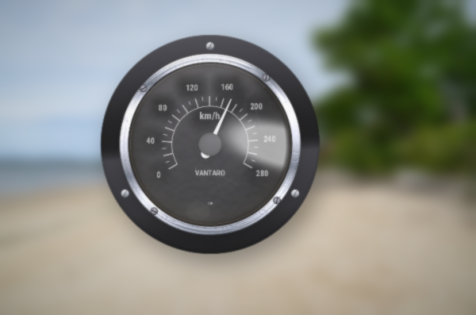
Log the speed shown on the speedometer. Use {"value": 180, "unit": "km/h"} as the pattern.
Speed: {"value": 170, "unit": "km/h"}
